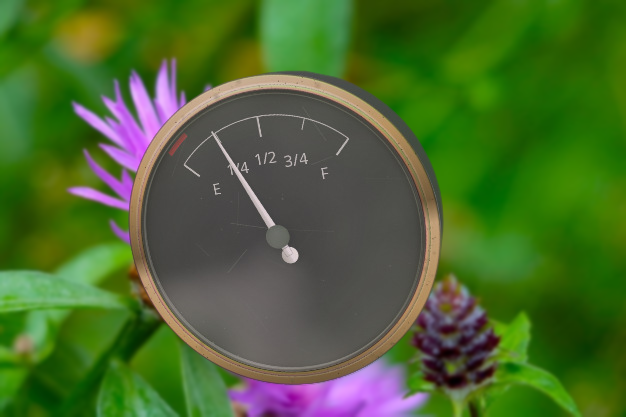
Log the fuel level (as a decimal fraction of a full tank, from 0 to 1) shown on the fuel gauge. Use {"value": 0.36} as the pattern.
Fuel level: {"value": 0.25}
